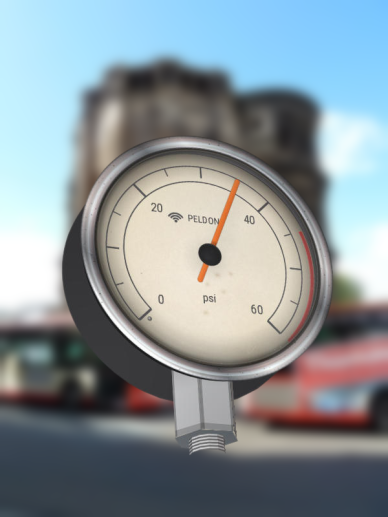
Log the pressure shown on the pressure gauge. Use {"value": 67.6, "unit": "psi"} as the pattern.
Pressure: {"value": 35, "unit": "psi"}
